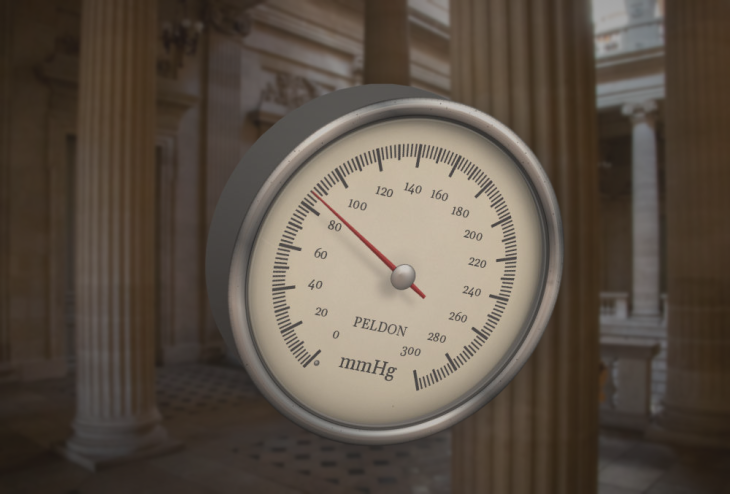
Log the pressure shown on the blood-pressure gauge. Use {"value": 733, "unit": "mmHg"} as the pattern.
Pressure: {"value": 86, "unit": "mmHg"}
